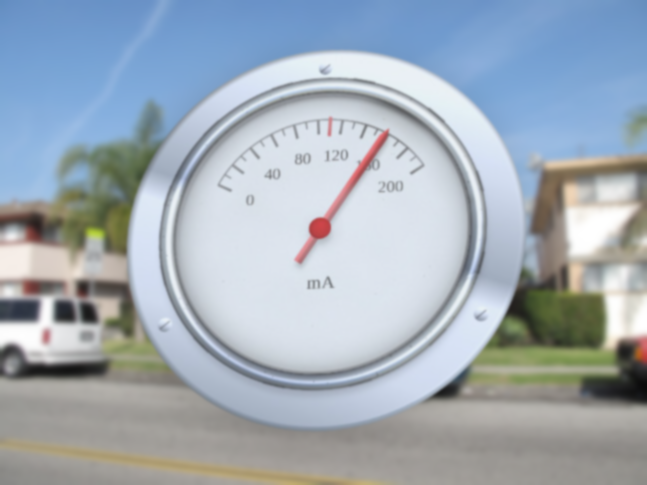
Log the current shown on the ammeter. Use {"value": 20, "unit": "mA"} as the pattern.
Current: {"value": 160, "unit": "mA"}
